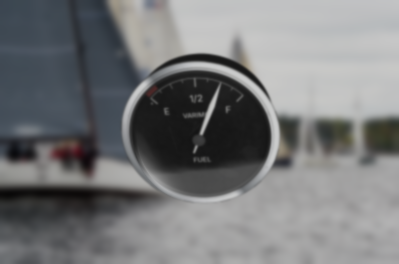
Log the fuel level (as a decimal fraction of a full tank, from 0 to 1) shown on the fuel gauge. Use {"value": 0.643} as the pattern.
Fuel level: {"value": 0.75}
